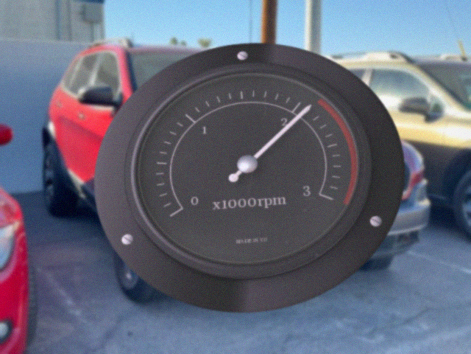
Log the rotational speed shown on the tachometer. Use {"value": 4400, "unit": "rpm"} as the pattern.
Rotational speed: {"value": 2100, "unit": "rpm"}
